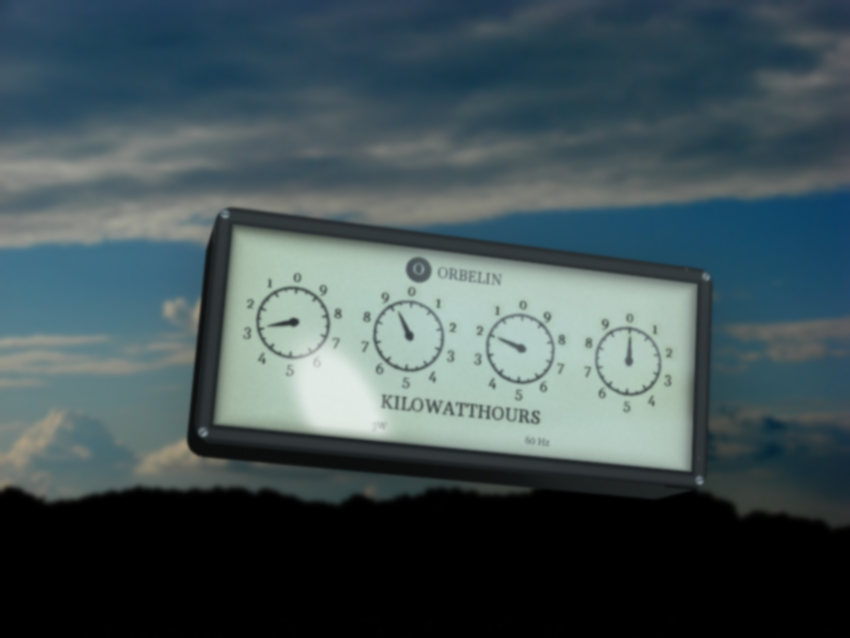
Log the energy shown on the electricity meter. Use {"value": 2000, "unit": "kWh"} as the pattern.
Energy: {"value": 2920, "unit": "kWh"}
